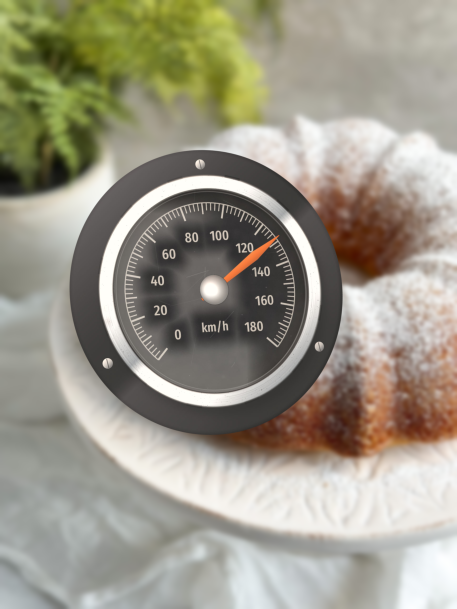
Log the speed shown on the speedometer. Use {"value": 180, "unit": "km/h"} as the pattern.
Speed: {"value": 128, "unit": "km/h"}
